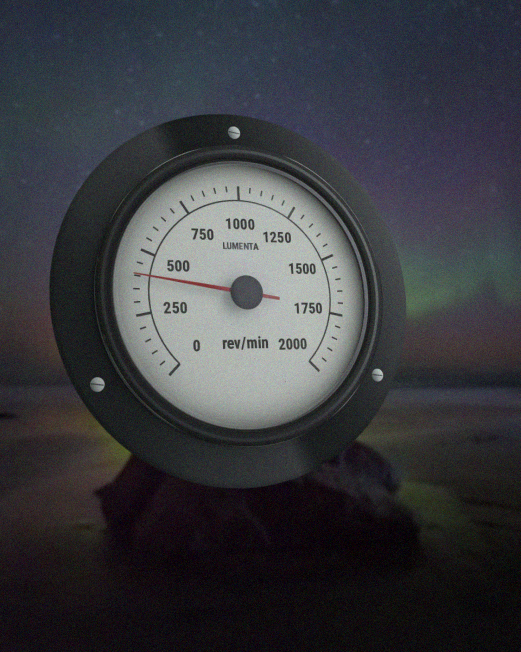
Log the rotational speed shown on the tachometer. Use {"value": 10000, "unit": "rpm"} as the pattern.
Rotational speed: {"value": 400, "unit": "rpm"}
